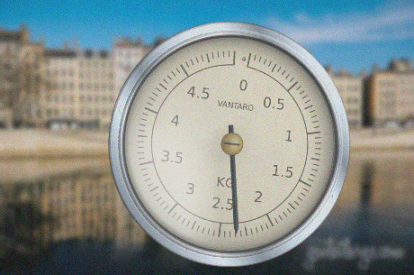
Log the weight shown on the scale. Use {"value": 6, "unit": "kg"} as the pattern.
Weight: {"value": 2.35, "unit": "kg"}
